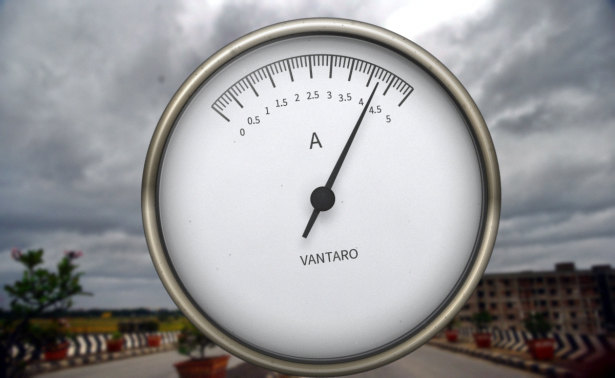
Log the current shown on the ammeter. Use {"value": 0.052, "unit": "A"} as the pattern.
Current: {"value": 4.2, "unit": "A"}
